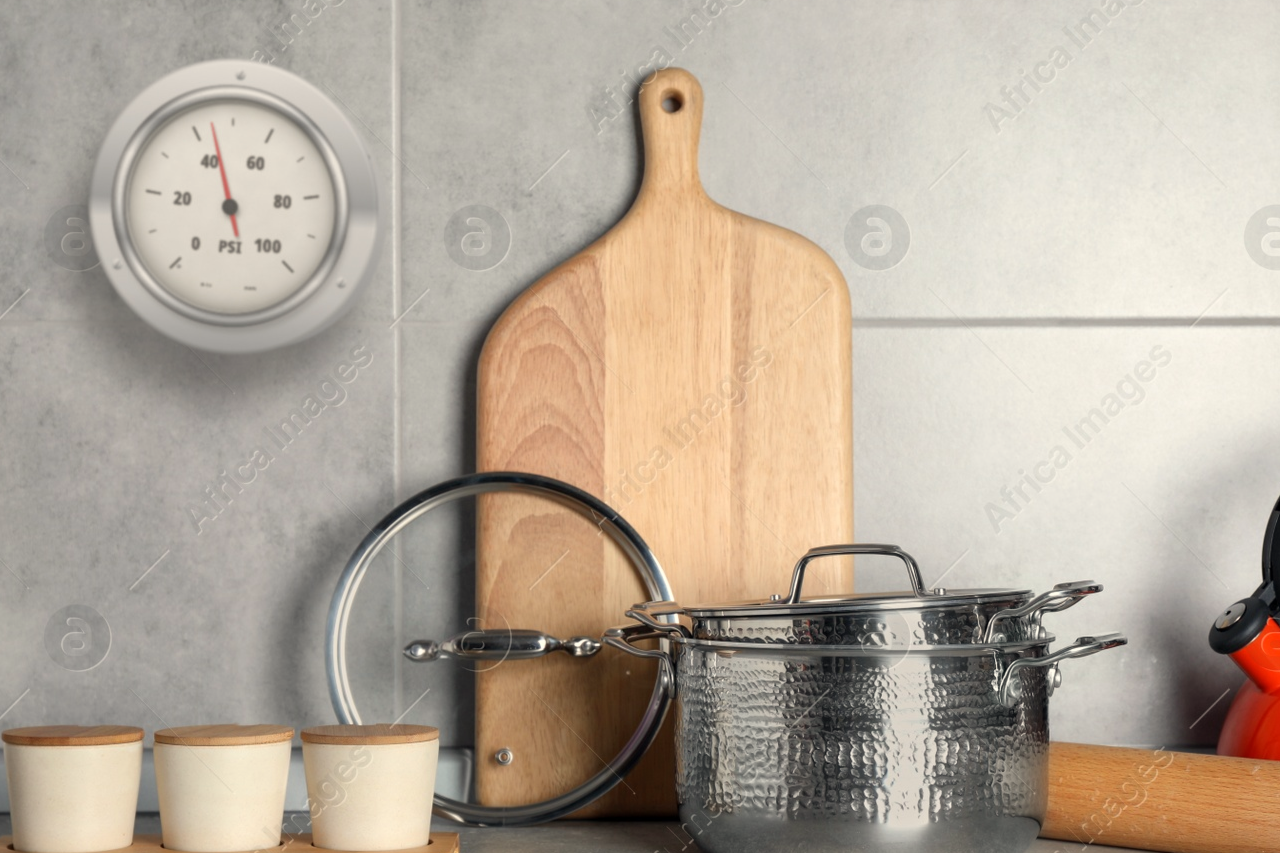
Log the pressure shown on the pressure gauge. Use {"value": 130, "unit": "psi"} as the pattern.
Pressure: {"value": 45, "unit": "psi"}
